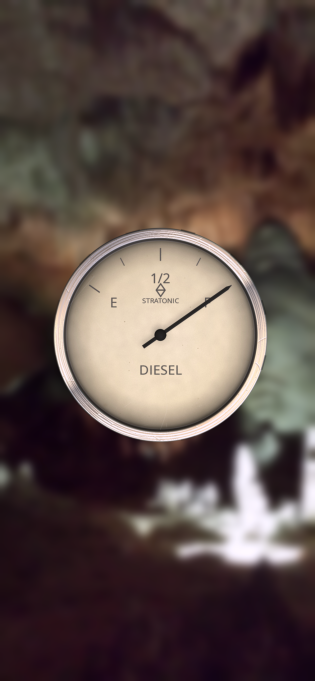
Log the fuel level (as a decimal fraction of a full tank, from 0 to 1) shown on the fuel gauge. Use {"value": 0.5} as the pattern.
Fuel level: {"value": 1}
